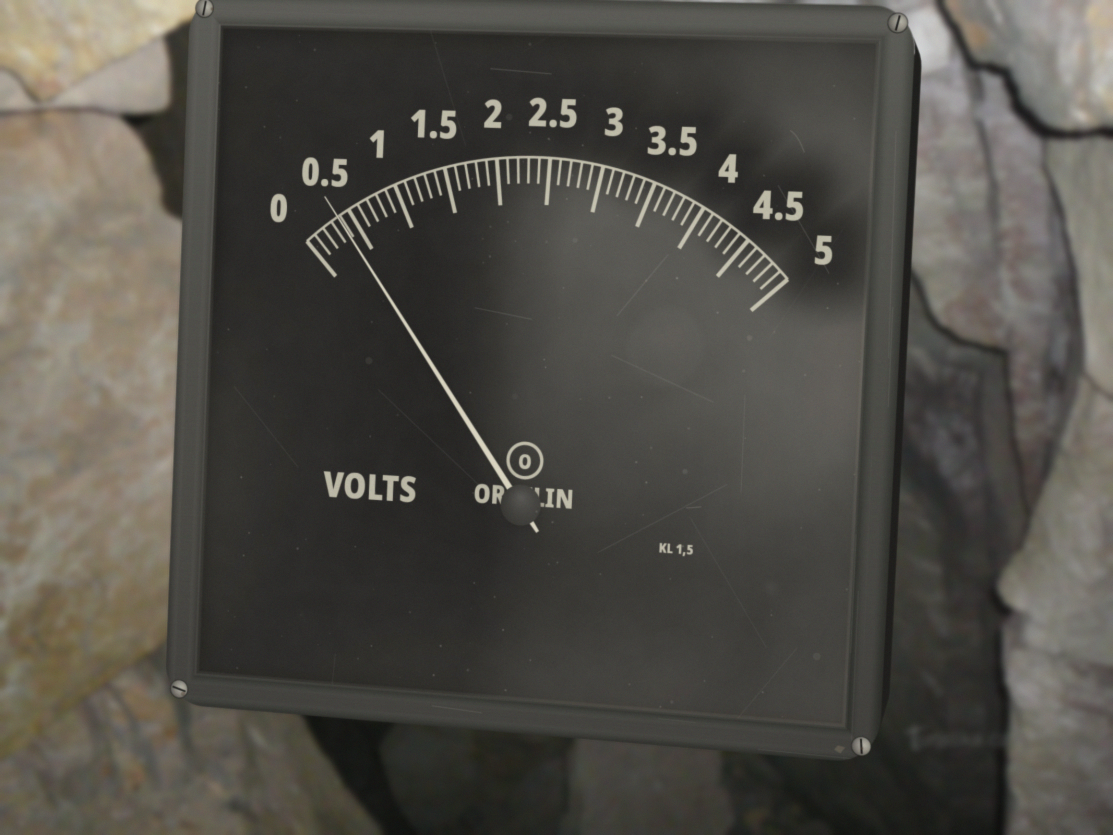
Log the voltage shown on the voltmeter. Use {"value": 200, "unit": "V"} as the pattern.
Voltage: {"value": 0.4, "unit": "V"}
